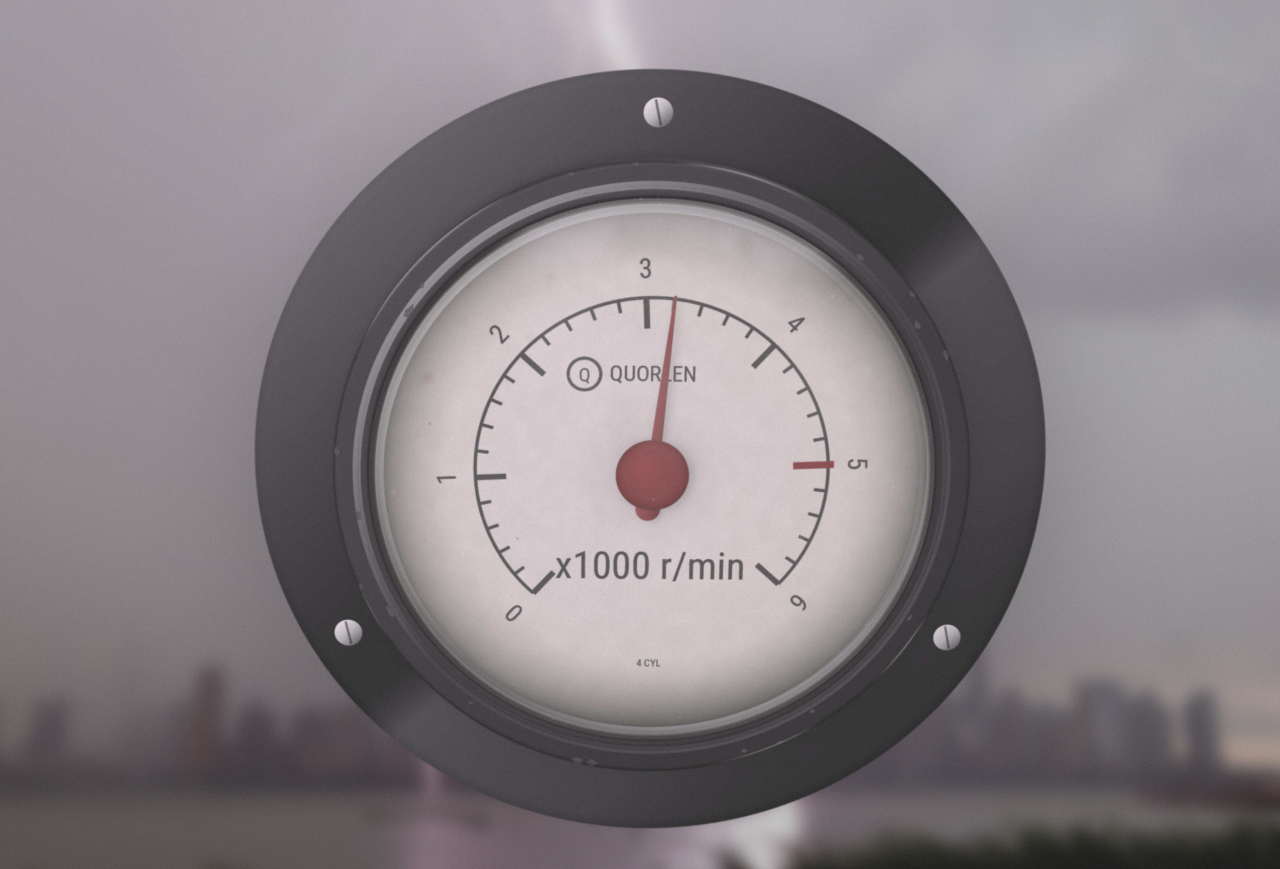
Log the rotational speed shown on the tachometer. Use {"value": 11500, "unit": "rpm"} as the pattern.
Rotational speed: {"value": 3200, "unit": "rpm"}
